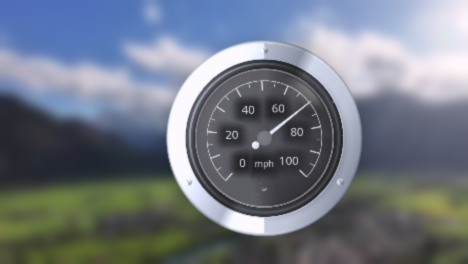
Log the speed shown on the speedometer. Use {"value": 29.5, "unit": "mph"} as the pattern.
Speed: {"value": 70, "unit": "mph"}
